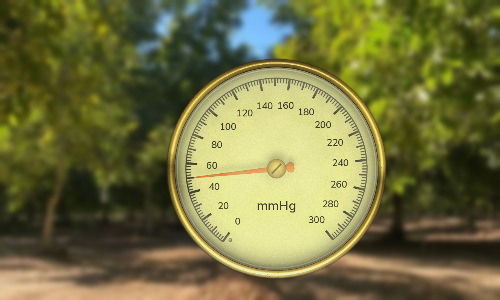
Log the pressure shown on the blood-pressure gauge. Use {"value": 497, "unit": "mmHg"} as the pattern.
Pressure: {"value": 50, "unit": "mmHg"}
